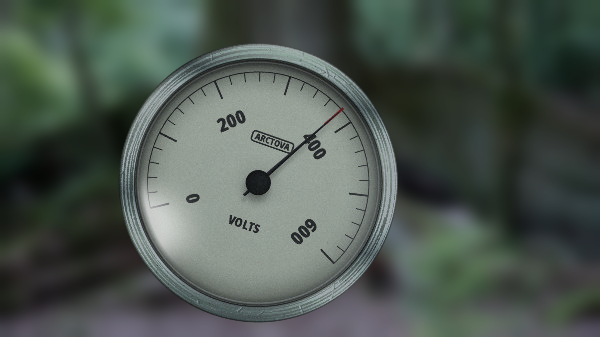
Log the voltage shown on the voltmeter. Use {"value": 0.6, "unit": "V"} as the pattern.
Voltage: {"value": 380, "unit": "V"}
